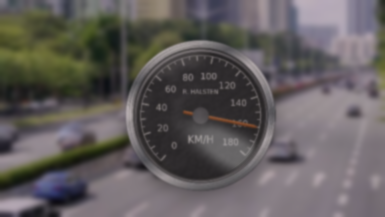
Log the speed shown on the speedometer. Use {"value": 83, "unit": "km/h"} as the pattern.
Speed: {"value": 160, "unit": "km/h"}
